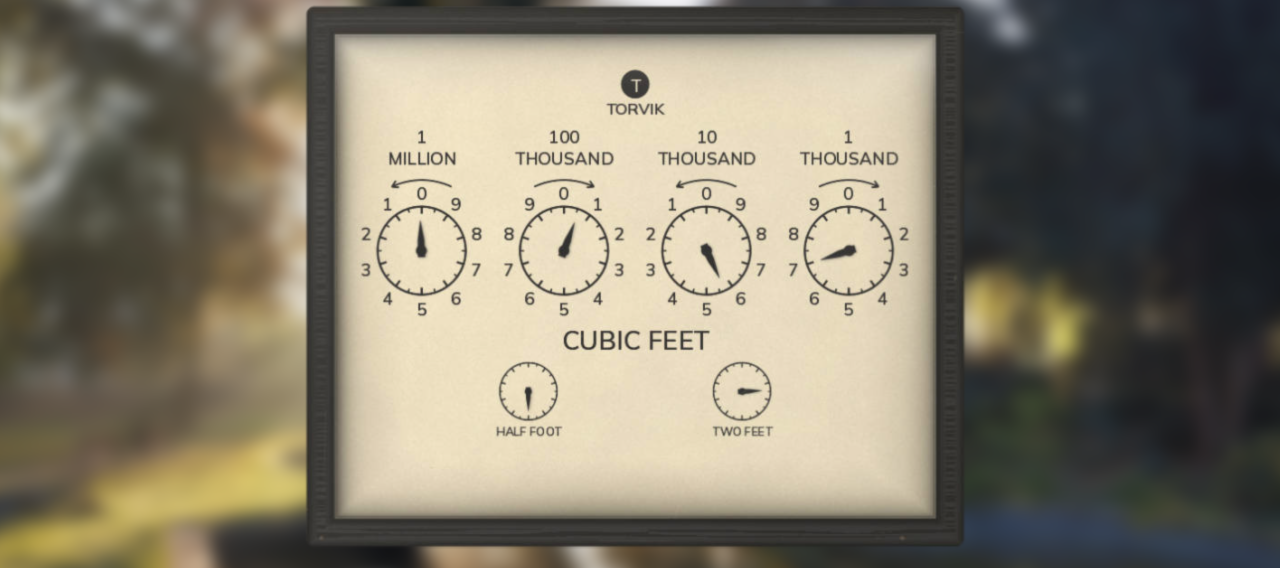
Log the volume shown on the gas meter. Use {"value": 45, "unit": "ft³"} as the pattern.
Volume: {"value": 5700, "unit": "ft³"}
